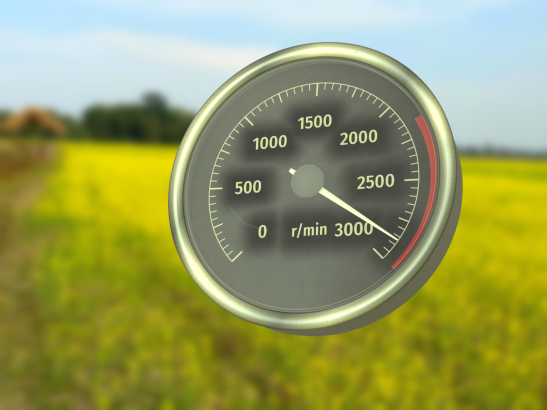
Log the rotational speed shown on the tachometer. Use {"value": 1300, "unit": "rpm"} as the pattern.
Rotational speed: {"value": 2875, "unit": "rpm"}
